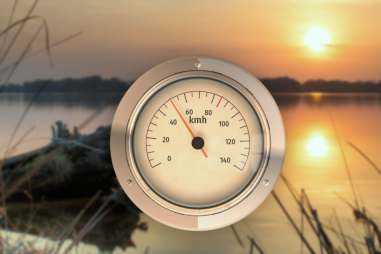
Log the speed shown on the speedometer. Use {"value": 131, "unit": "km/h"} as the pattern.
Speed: {"value": 50, "unit": "km/h"}
